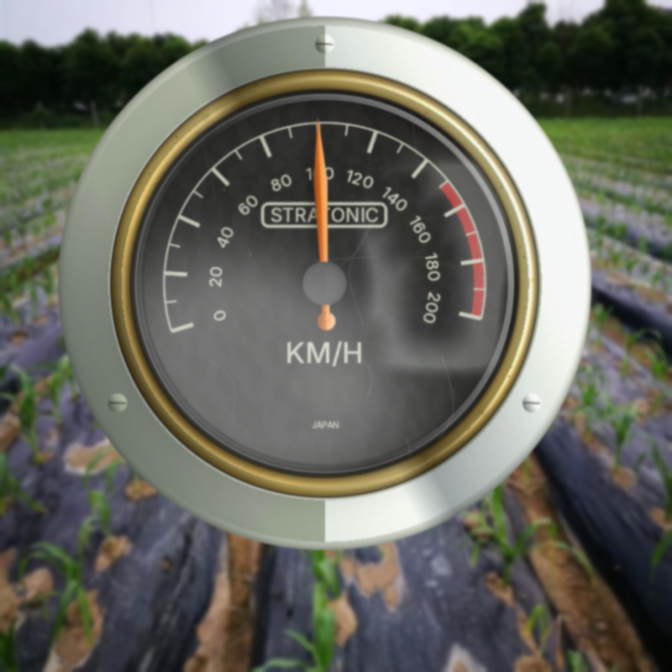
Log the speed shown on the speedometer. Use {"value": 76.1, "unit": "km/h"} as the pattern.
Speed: {"value": 100, "unit": "km/h"}
